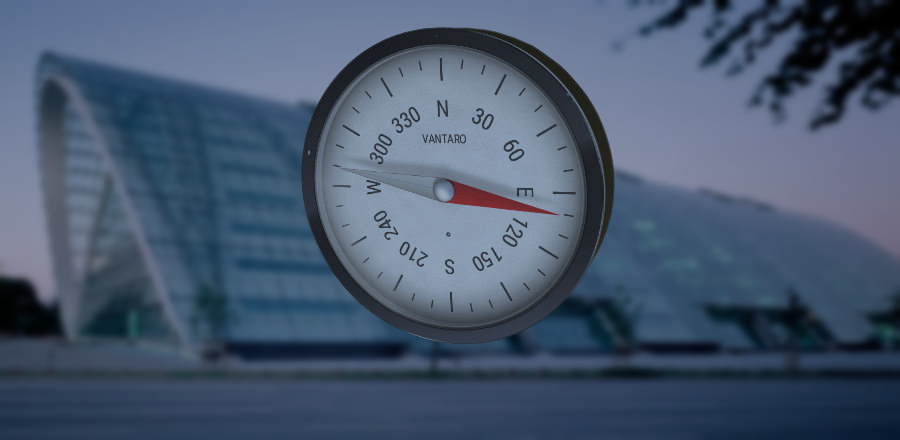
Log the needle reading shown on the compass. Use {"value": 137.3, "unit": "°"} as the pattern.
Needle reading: {"value": 100, "unit": "°"}
